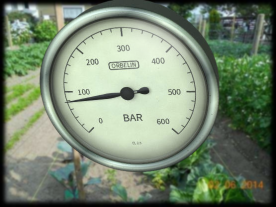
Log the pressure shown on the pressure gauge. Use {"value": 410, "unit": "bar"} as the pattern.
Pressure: {"value": 80, "unit": "bar"}
